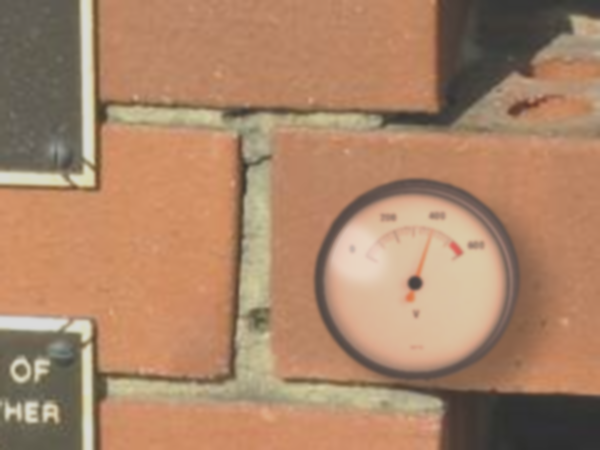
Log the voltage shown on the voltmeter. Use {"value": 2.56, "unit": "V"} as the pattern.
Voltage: {"value": 400, "unit": "V"}
